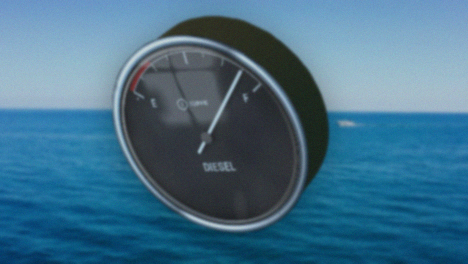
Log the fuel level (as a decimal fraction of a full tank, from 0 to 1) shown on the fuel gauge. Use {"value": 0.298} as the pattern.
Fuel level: {"value": 0.875}
